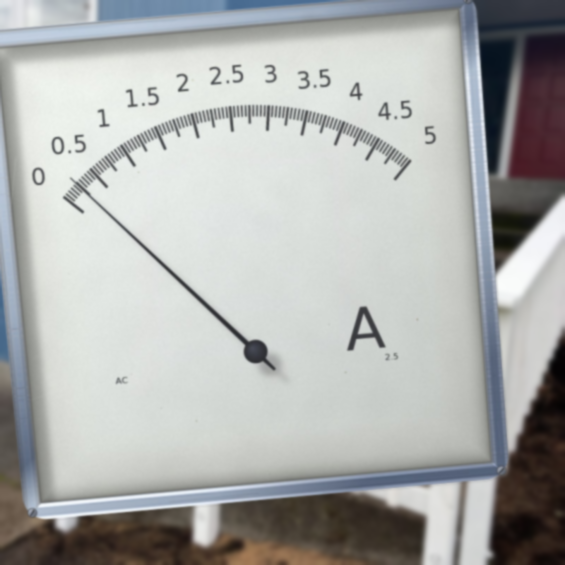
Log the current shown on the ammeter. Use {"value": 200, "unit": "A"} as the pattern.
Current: {"value": 0.25, "unit": "A"}
